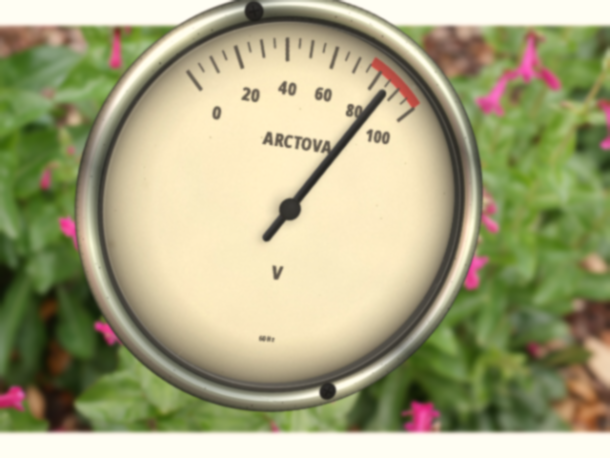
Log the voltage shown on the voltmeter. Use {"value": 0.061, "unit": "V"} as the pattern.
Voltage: {"value": 85, "unit": "V"}
